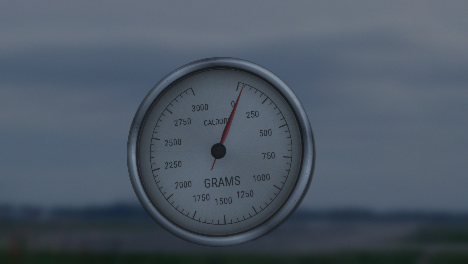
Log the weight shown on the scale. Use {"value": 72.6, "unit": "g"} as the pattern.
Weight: {"value": 50, "unit": "g"}
